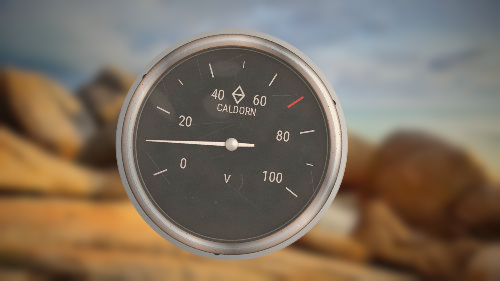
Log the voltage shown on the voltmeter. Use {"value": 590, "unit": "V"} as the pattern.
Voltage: {"value": 10, "unit": "V"}
